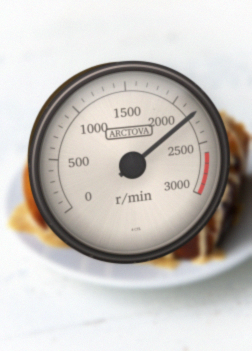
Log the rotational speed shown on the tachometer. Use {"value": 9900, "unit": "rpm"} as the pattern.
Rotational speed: {"value": 2200, "unit": "rpm"}
